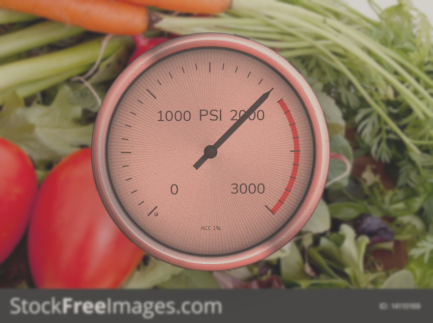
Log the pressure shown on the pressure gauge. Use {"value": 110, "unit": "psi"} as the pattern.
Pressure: {"value": 2000, "unit": "psi"}
